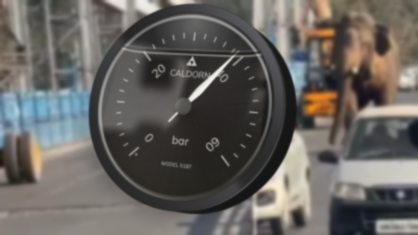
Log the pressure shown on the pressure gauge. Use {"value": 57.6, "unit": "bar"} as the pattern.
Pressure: {"value": 39, "unit": "bar"}
